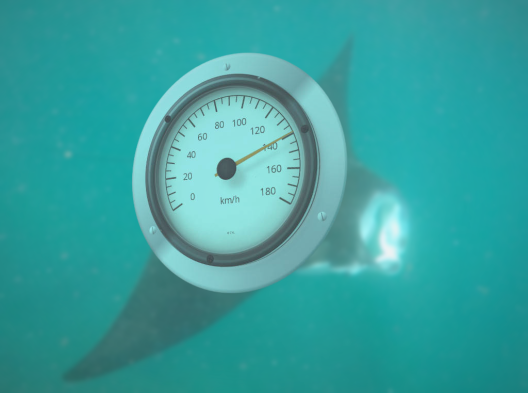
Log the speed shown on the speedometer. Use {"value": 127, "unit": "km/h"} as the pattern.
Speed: {"value": 140, "unit": "km/h"}
